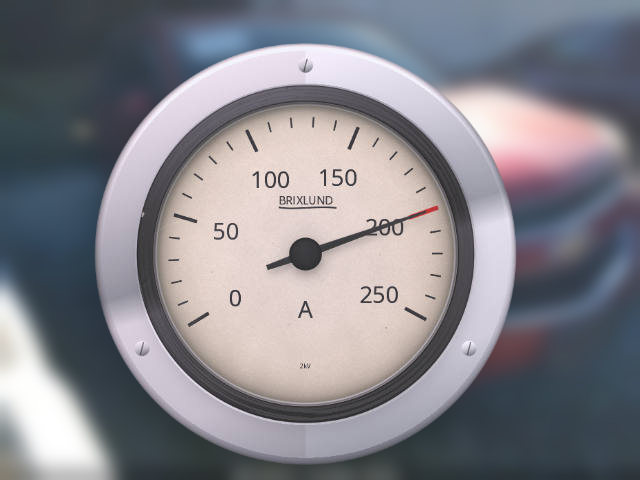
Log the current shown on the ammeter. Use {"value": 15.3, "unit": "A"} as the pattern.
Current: {"value": 200, "unit": "A"}
